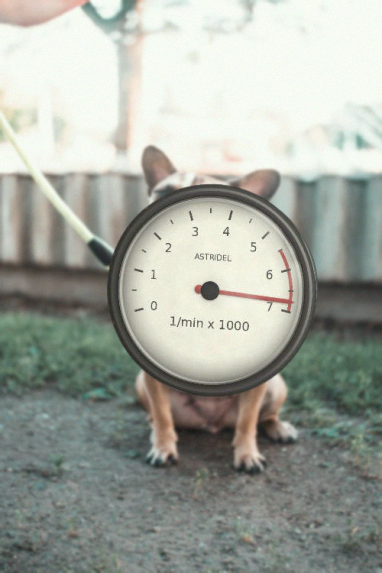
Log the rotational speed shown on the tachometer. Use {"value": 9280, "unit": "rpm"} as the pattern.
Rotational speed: {"value": 6750, "unit": "rpm"}
